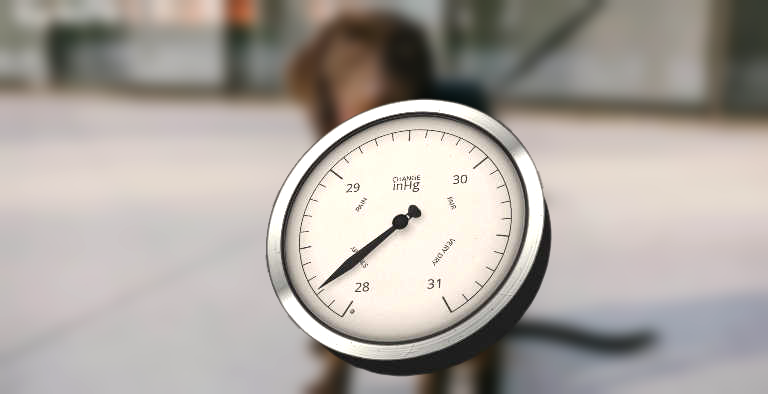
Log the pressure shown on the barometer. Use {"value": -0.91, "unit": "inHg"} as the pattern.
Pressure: {"value": 28.2, "unit": "inHg"}
